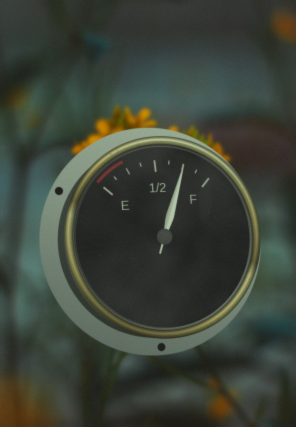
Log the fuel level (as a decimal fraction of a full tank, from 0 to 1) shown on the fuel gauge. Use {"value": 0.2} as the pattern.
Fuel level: {"value": 0.75}
